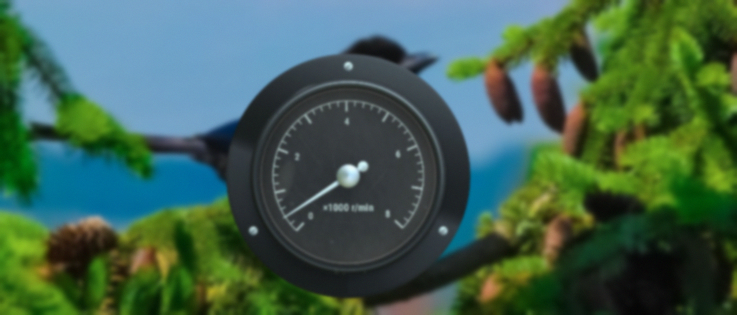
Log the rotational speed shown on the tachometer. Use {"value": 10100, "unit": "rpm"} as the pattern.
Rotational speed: {"value": 400, "unit": "rpm"}
